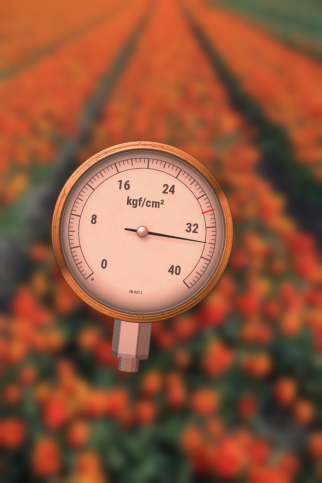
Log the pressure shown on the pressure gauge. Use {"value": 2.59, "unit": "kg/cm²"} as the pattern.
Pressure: {"value": 34, "unit": "kg/cm²"}
